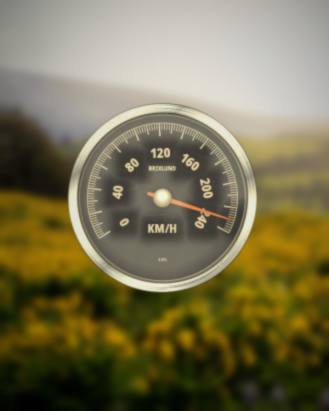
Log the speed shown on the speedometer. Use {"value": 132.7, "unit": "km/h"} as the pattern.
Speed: {"value": 230, "unit": "km/h"}
